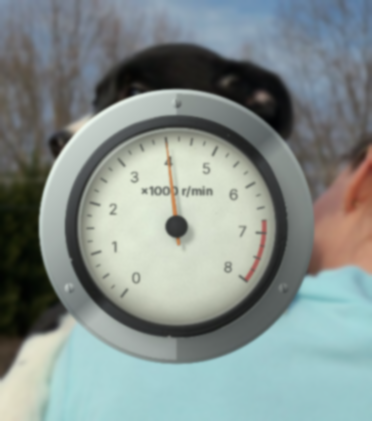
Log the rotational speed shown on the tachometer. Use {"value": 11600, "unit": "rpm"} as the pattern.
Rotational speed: {"value": 4000, "unit": "rpm"}
